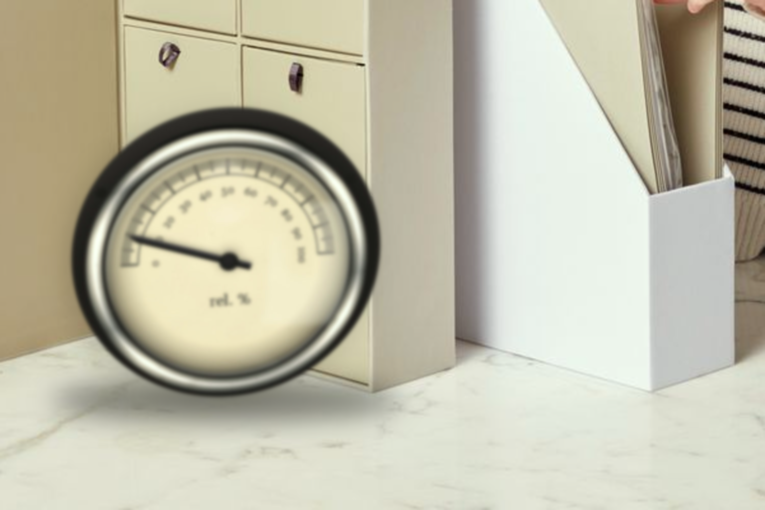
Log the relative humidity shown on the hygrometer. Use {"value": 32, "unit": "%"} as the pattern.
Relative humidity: {"value": 10, "unit": "%"}
